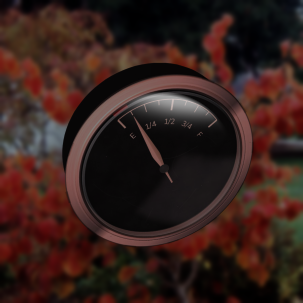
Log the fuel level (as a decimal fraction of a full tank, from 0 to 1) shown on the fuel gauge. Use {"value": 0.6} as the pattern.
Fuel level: {"value": 0.125}
